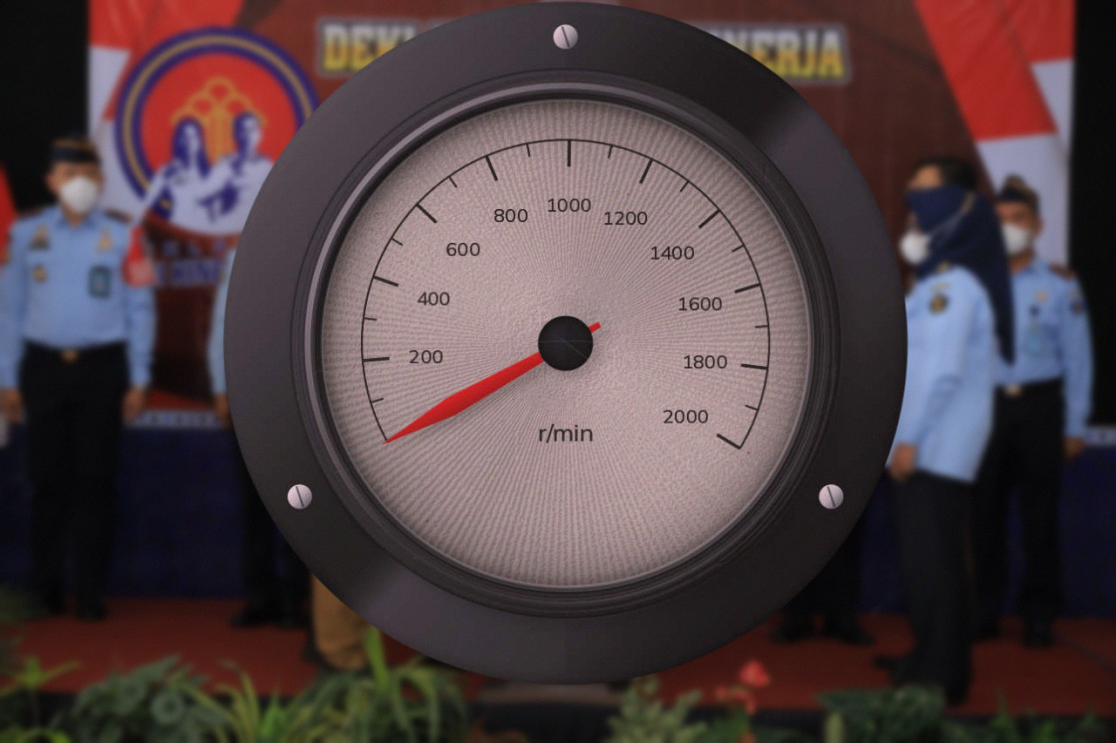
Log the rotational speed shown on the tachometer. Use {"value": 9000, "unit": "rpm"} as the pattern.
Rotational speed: {"value": 0, "unit": "rpm"}
